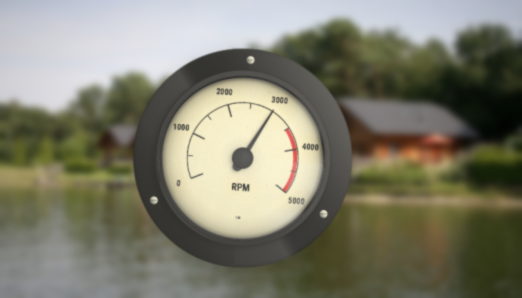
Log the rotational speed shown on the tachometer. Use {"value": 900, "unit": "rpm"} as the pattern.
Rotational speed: {"value": 3000, "unit": "rpm"}
